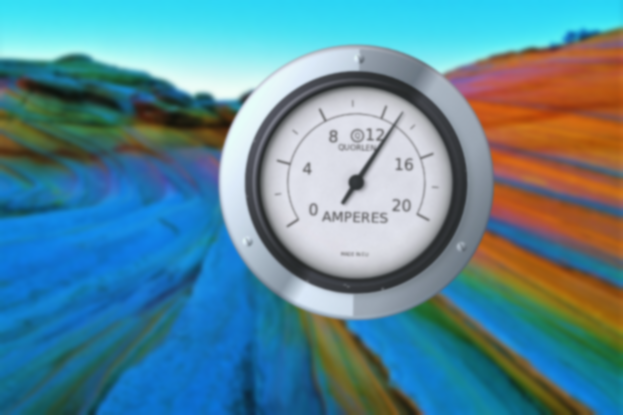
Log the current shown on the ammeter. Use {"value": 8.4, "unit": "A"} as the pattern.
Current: {"value": 13, "unit": "A"}
